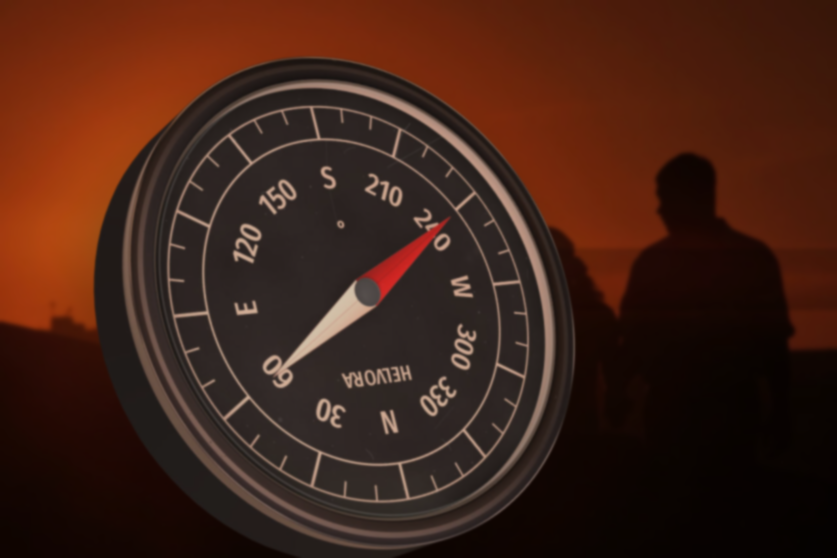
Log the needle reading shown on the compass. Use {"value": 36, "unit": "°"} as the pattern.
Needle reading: {"value": 240, "unit": "°"}
